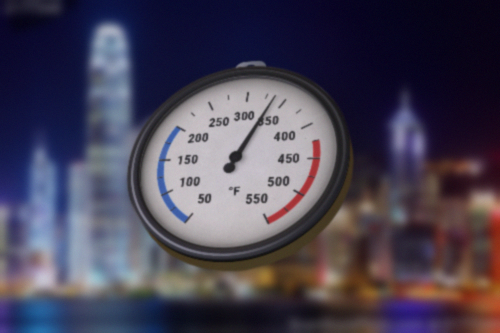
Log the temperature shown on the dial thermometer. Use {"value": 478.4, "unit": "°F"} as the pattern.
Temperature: {"value": 337.5, "unit": "°F"}
